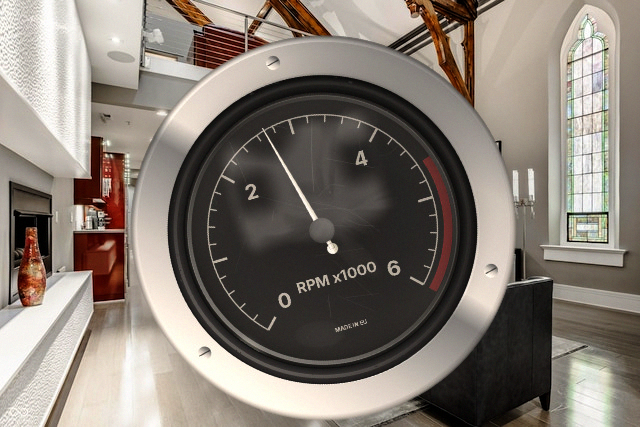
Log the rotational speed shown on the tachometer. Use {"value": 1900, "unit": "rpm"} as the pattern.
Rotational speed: {"value": 2700, "unit": "rpm"}
